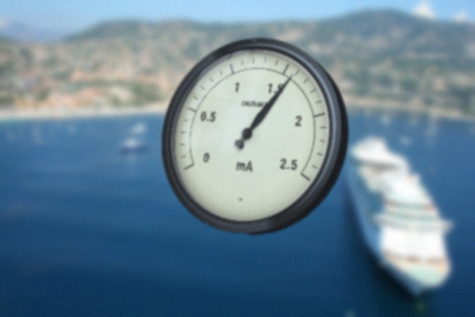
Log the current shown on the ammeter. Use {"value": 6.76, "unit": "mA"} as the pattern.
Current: {"value": 1.6, "unit": "mA"}
